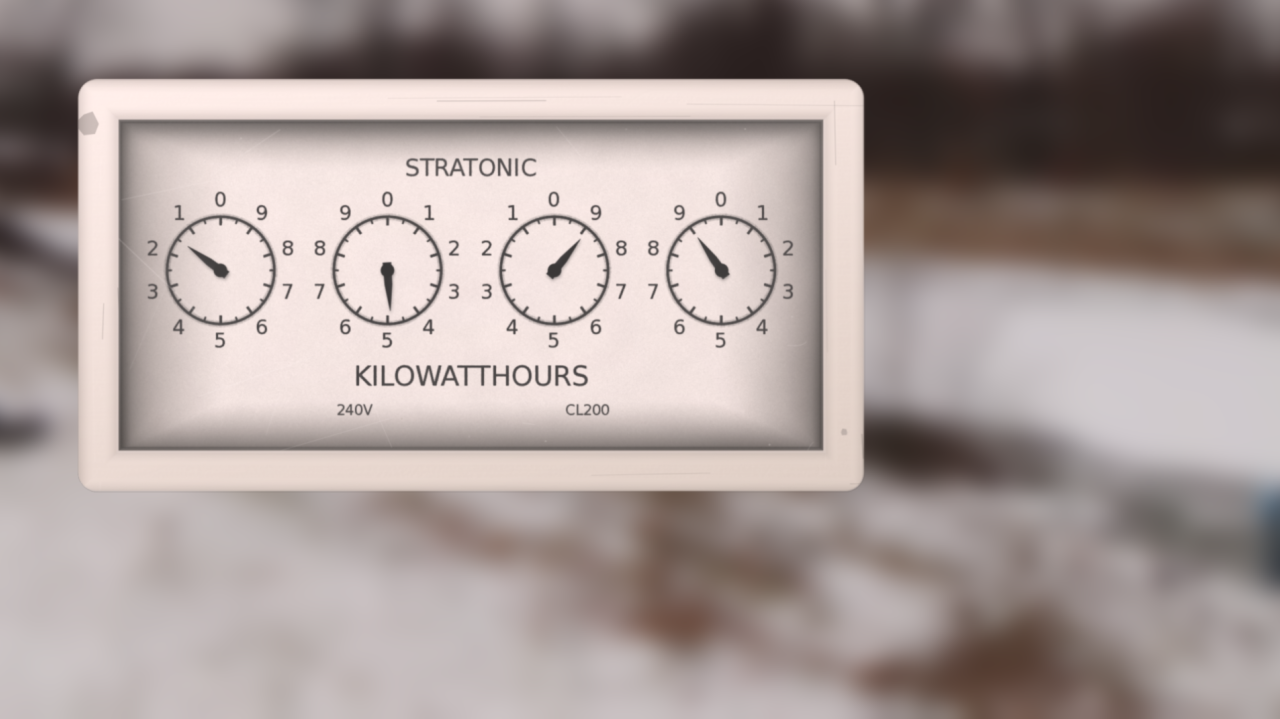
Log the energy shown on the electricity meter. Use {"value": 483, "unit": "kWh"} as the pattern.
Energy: {"value": 1489, "unit": "kWh"}
